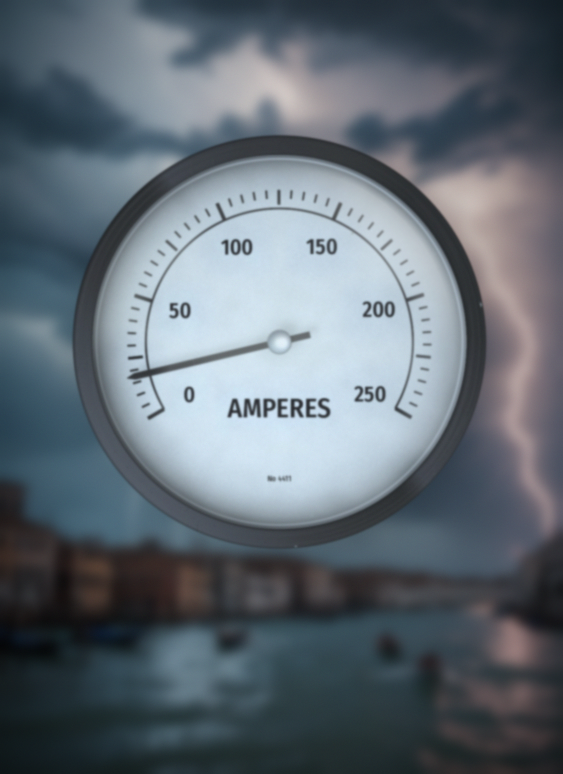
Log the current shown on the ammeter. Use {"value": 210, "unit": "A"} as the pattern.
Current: {"value": 17.5, "unit": "A"}
